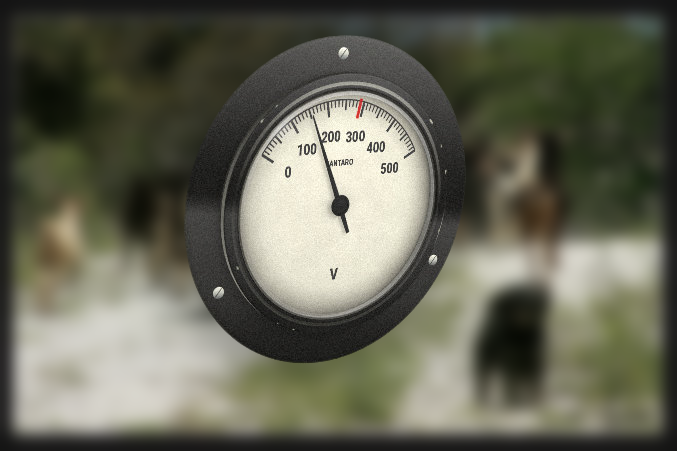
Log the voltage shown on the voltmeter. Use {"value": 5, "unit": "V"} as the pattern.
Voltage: {"value": 150, "unit": "V"}
